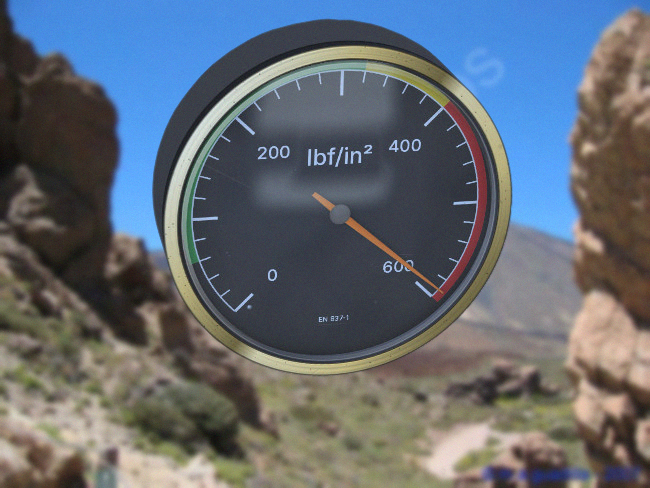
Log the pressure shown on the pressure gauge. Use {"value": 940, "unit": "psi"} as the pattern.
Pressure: {"value": 590, "unit": "psi"}
